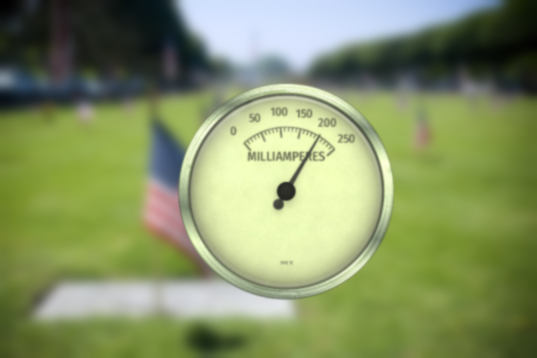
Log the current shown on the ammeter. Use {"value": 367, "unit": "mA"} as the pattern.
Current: {"value": 200, "unit": "mA"}
